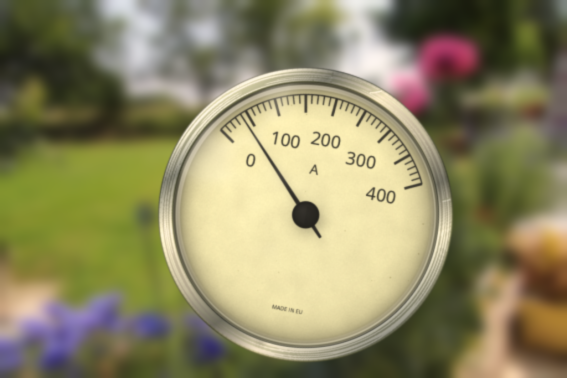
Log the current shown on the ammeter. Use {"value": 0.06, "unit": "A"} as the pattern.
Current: {"value": 40, "unit": "A"}
